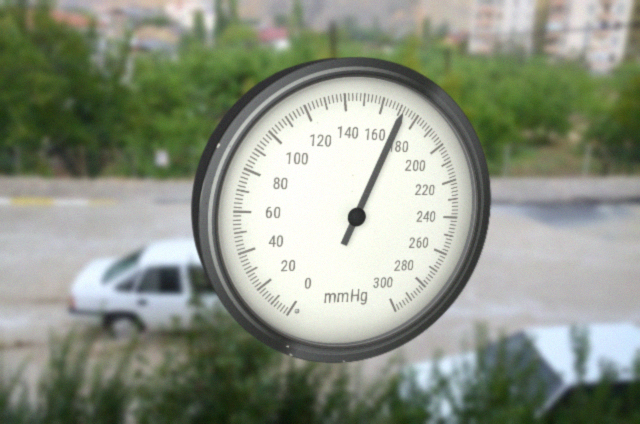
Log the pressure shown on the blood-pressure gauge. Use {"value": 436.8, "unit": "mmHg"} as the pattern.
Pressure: {"value": 170, "unit": "mmHg"}
